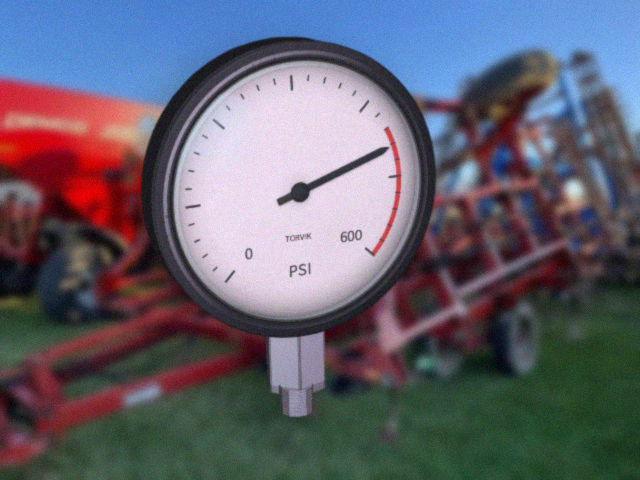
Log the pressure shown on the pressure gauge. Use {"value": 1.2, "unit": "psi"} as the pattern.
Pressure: {"value": 460, "unit": "psi"}
